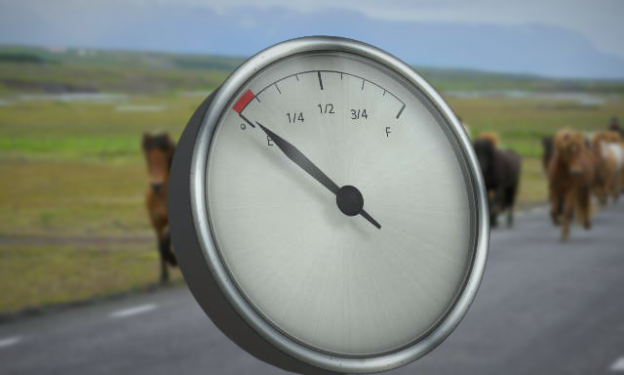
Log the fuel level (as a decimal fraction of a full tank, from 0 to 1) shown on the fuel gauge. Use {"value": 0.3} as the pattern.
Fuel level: {"value": 0}
